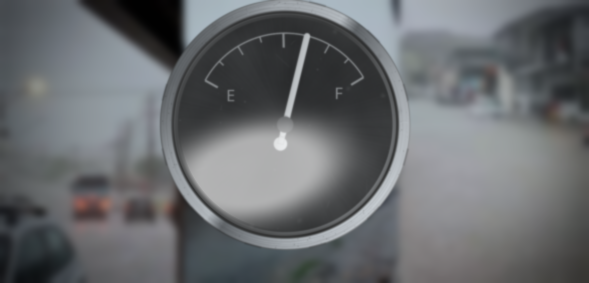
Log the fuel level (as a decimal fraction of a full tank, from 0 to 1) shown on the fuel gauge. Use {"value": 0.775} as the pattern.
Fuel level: {"value": 0.625}
